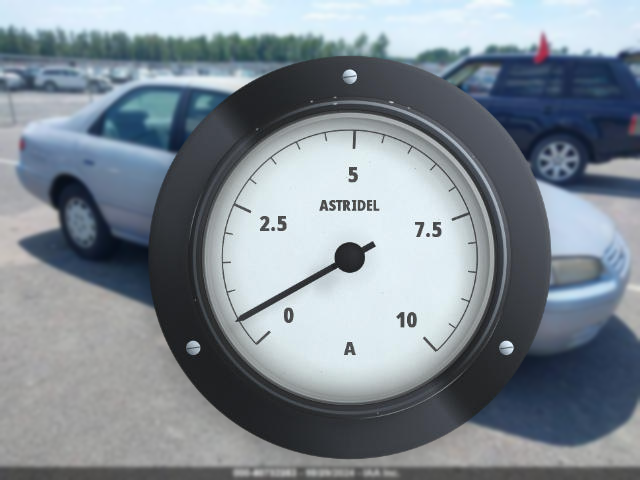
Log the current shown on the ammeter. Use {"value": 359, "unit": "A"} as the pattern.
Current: {"value": 0.5, "unit": "A"}
